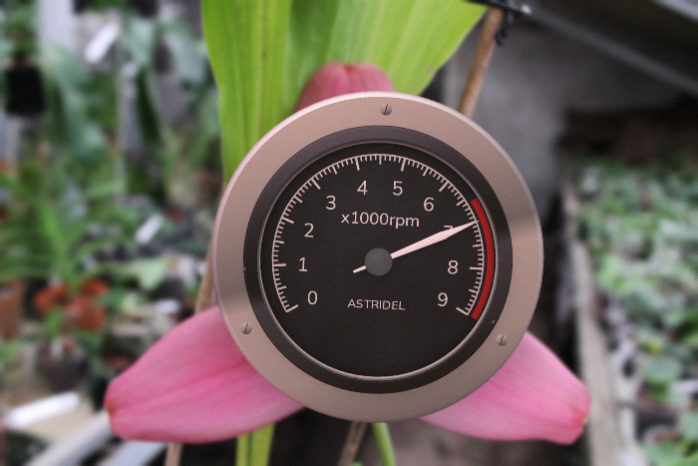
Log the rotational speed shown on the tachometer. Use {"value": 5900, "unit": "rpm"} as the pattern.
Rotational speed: {"value": 7000, "unit": "rpm"}
